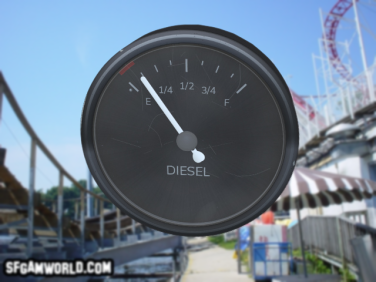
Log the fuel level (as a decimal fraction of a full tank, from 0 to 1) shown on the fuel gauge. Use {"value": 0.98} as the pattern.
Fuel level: {"value": 0.125}
